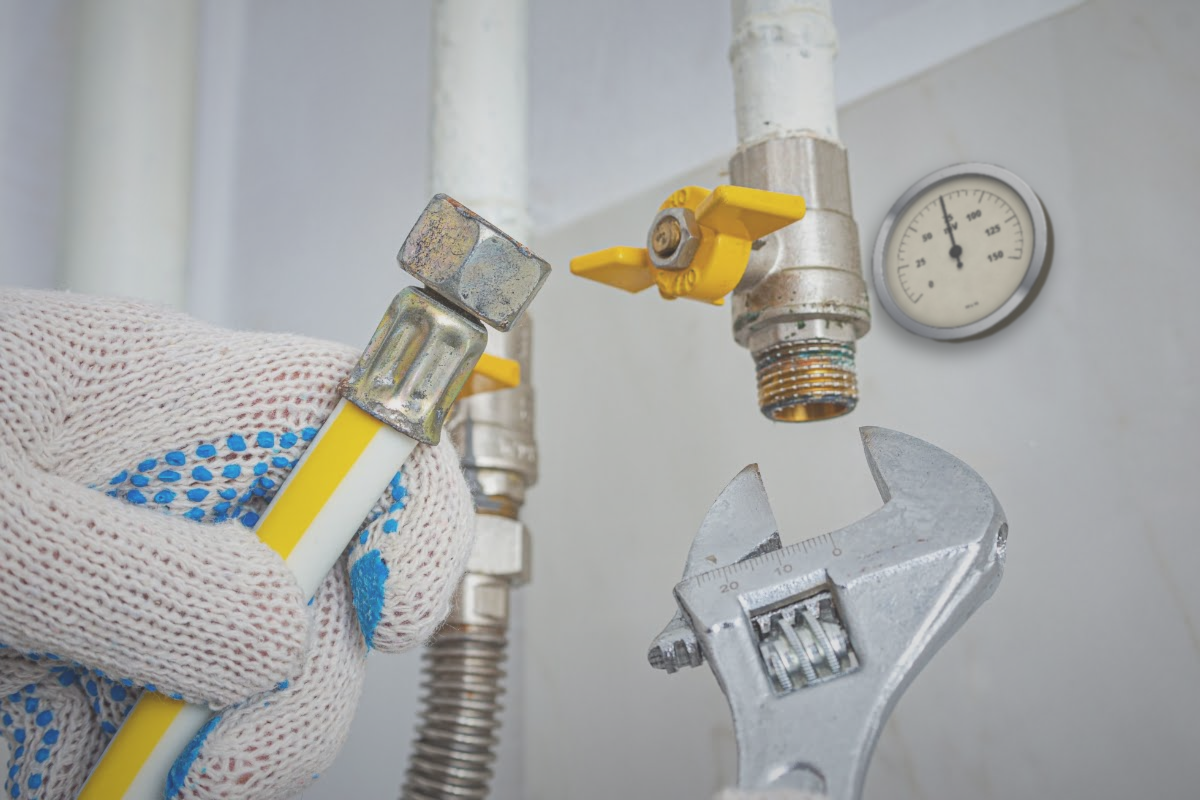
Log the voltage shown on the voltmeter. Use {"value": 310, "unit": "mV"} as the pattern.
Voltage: {"value": 75, "unit": "mV"}
